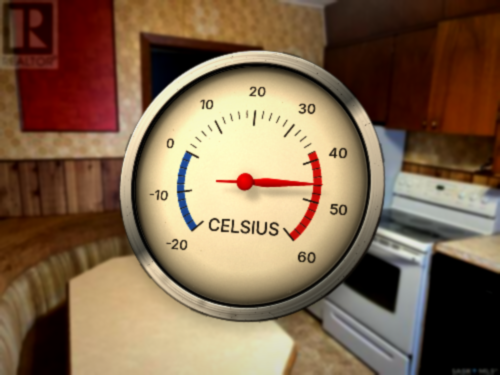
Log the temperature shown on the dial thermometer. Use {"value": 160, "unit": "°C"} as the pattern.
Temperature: {"value": 46, "unit": "°C"}
